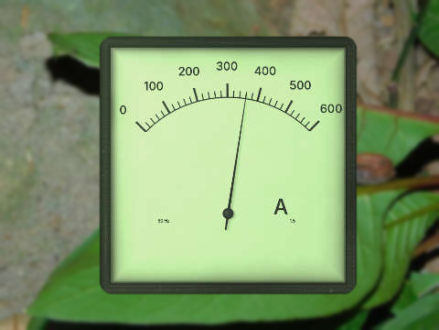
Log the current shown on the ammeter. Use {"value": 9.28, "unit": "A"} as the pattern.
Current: {"value": 360, "unit": "A"}
